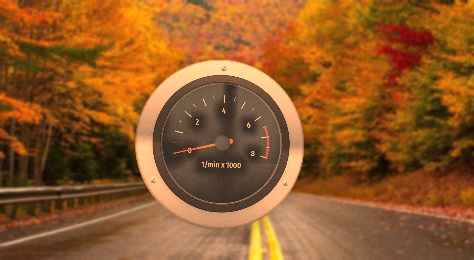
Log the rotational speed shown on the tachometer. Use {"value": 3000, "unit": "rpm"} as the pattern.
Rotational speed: {"value": 0, "unit": "rpm"}
